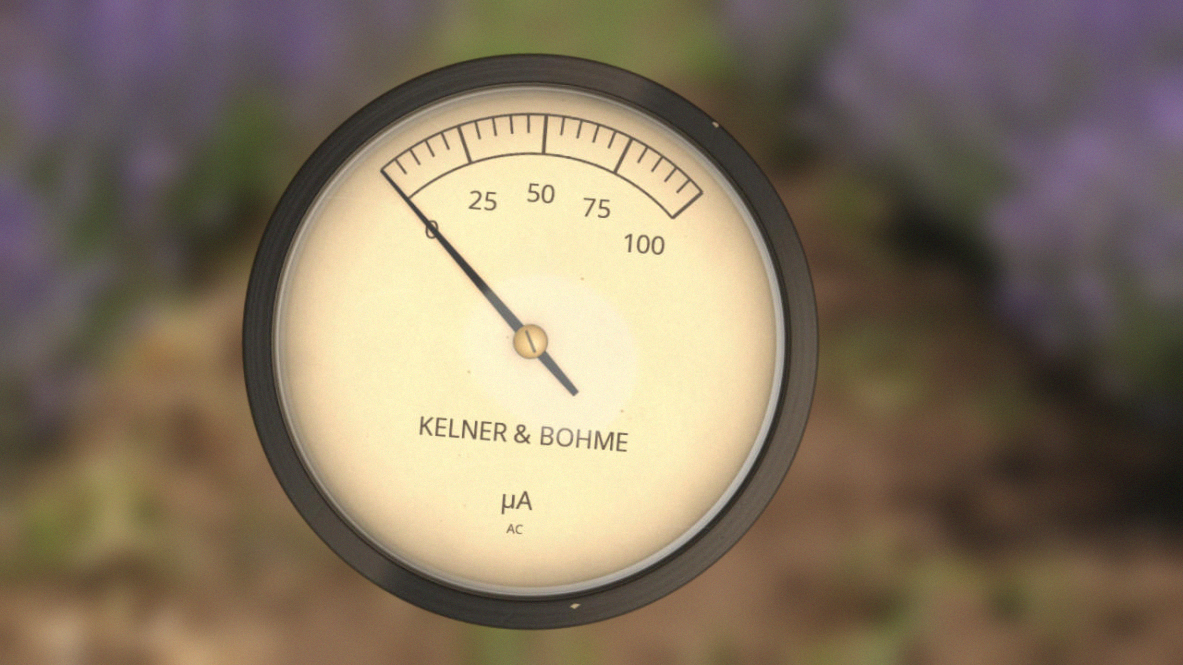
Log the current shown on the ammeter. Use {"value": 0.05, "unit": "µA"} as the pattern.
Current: {"value": 0, "unit": "µA"}
